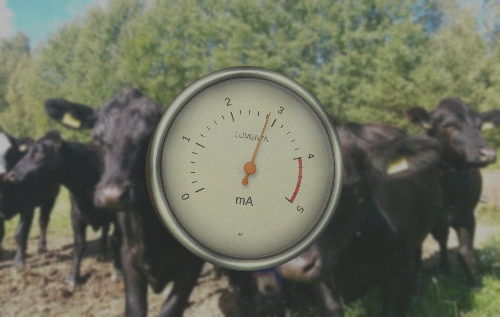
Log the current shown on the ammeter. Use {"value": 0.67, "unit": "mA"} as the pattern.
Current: {"value": 2.8, "unit": "mA"}
